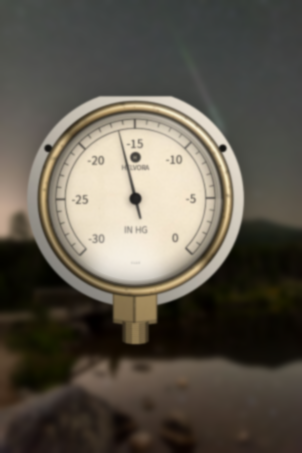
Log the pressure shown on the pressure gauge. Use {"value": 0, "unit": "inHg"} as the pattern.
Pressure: {"value": -16.5, "unit": "inHg"}
